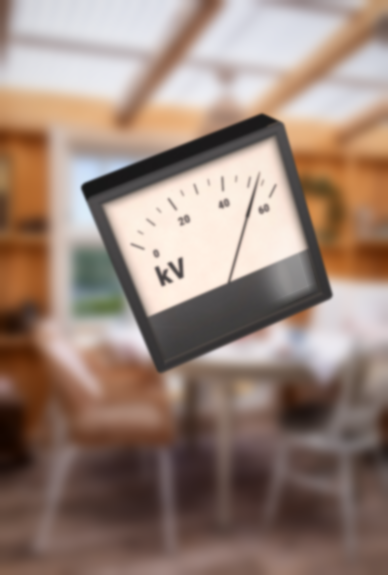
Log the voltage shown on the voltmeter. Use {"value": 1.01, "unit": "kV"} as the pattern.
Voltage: {"value": 52.5, "unit": "kV"}
